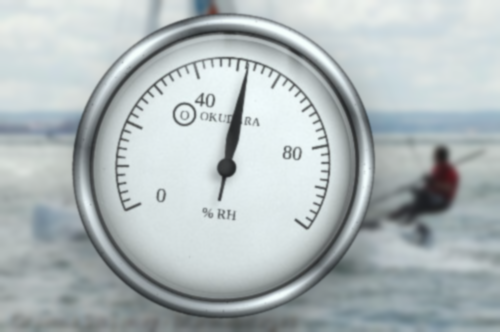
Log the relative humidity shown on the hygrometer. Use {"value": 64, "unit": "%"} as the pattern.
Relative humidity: {"value": 52, "unit": "%"}
